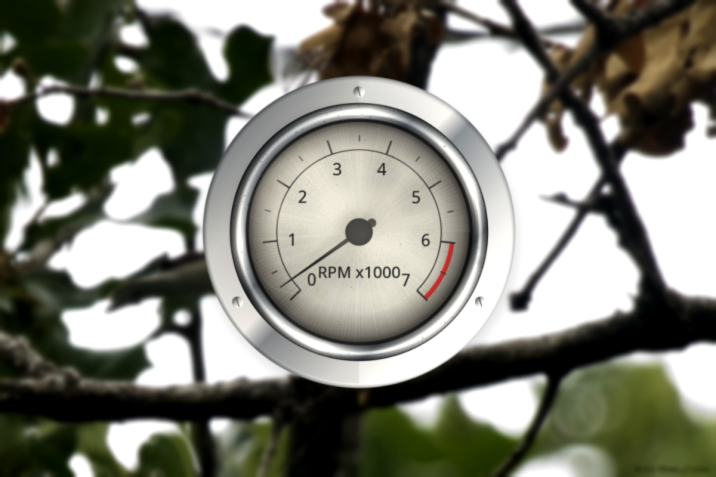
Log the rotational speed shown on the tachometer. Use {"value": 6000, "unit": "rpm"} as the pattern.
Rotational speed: {"value": 250, "unit": "rpm"}
